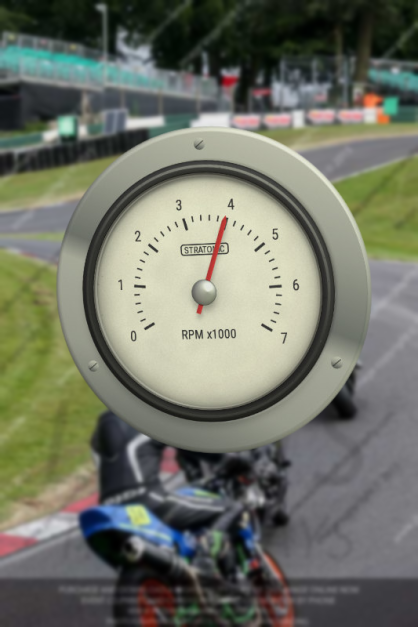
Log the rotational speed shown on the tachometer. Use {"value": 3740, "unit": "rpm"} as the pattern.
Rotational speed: {"value": 4000, "unit": "rpm"}
